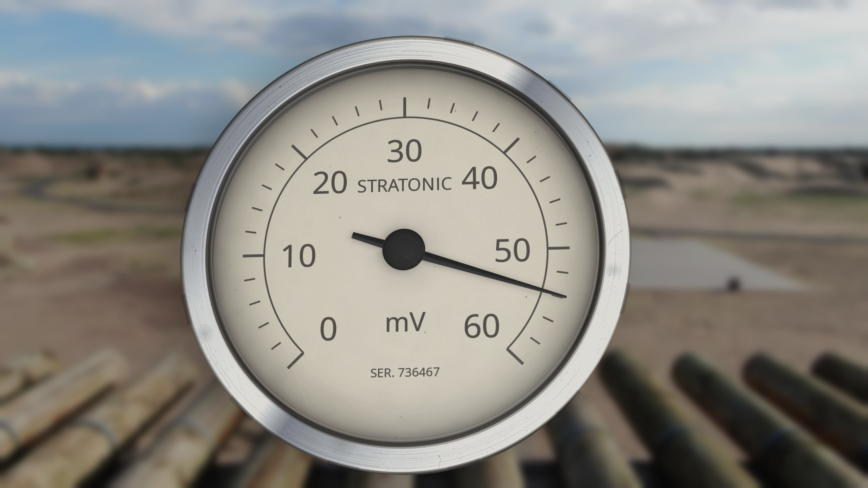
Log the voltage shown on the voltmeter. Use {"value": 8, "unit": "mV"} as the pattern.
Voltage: {"value": 54, "unit": "mV"}
